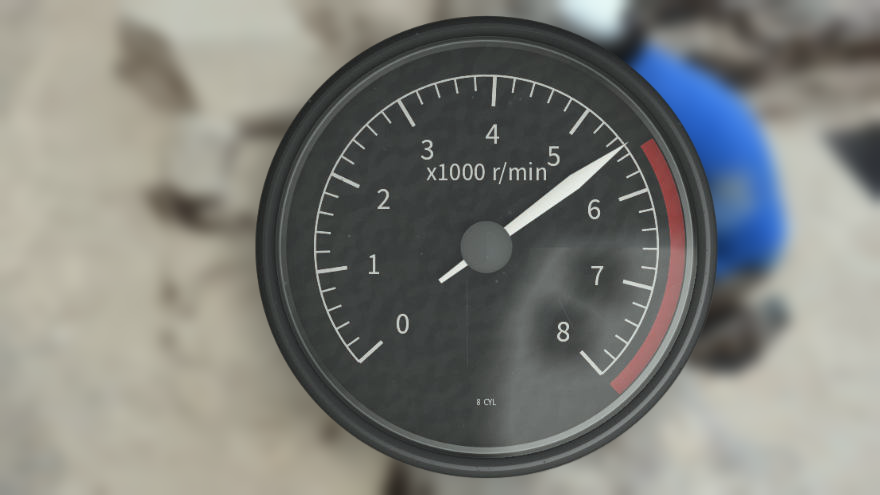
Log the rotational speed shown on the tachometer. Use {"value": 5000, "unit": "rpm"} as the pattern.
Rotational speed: {"value": 5500, "unit": "rpm"}
